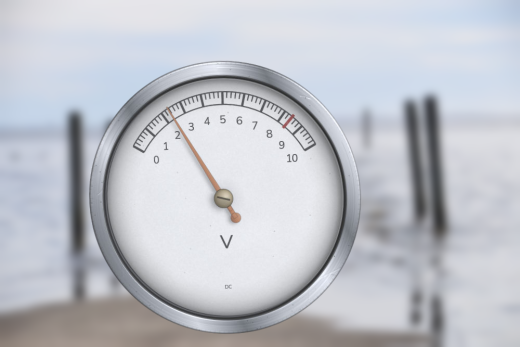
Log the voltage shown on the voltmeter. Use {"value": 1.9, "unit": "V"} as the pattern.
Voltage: {"value": 2.4, "unit": "V"}
